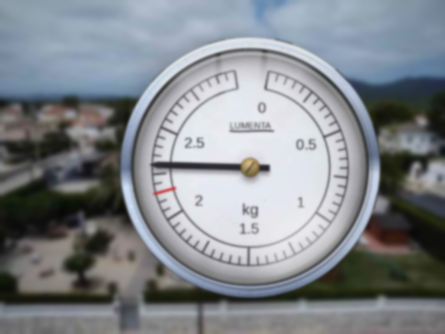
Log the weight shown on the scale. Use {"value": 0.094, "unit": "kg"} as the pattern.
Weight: {"value": 2.3, "unit": "kg"}
